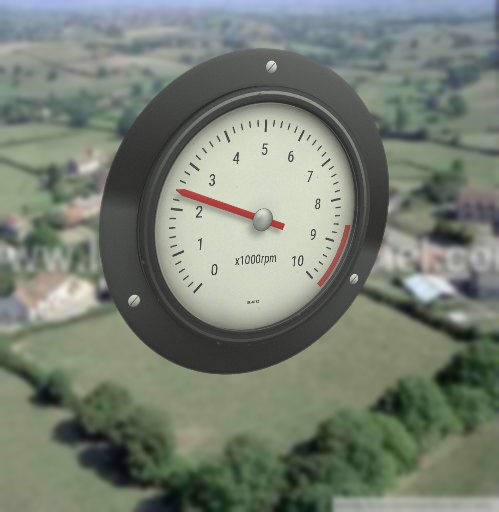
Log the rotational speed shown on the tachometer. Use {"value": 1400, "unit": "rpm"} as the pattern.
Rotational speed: {"value": 2400, "unit": "rpm"}
